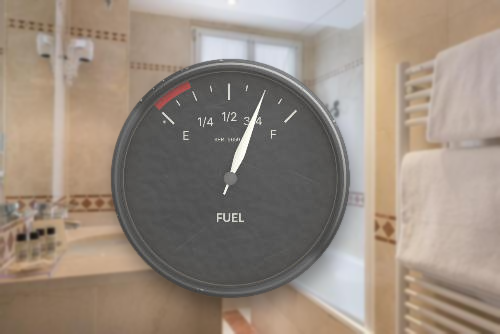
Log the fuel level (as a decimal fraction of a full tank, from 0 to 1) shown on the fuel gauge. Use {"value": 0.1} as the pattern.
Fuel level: {"value": 0.75}
